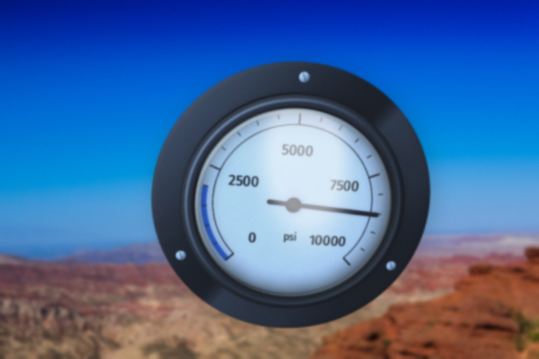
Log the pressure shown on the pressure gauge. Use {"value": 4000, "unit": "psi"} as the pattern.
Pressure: {"value": 8500, "unit": "psi"}
